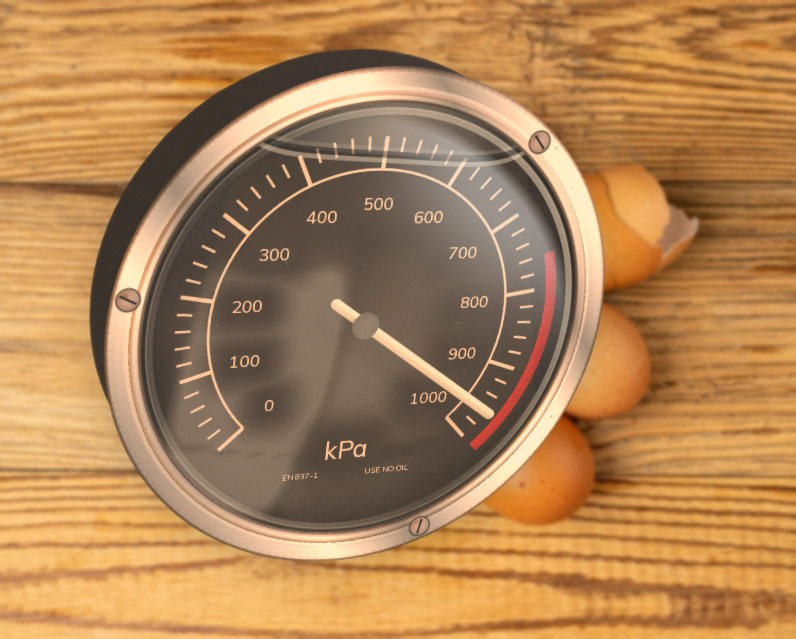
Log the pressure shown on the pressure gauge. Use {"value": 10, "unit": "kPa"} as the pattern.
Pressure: {"value": 960, "unit": "kPa"}
